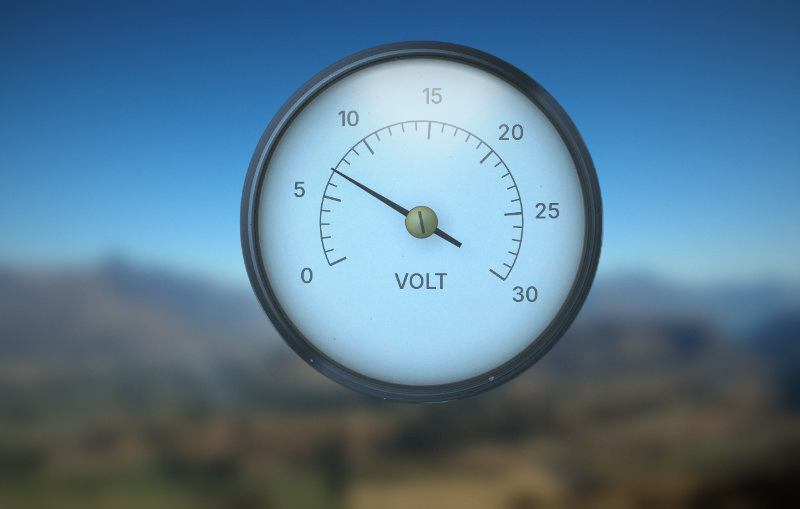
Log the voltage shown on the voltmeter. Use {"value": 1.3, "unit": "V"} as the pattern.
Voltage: {"value": 7, "unit": "V"}
